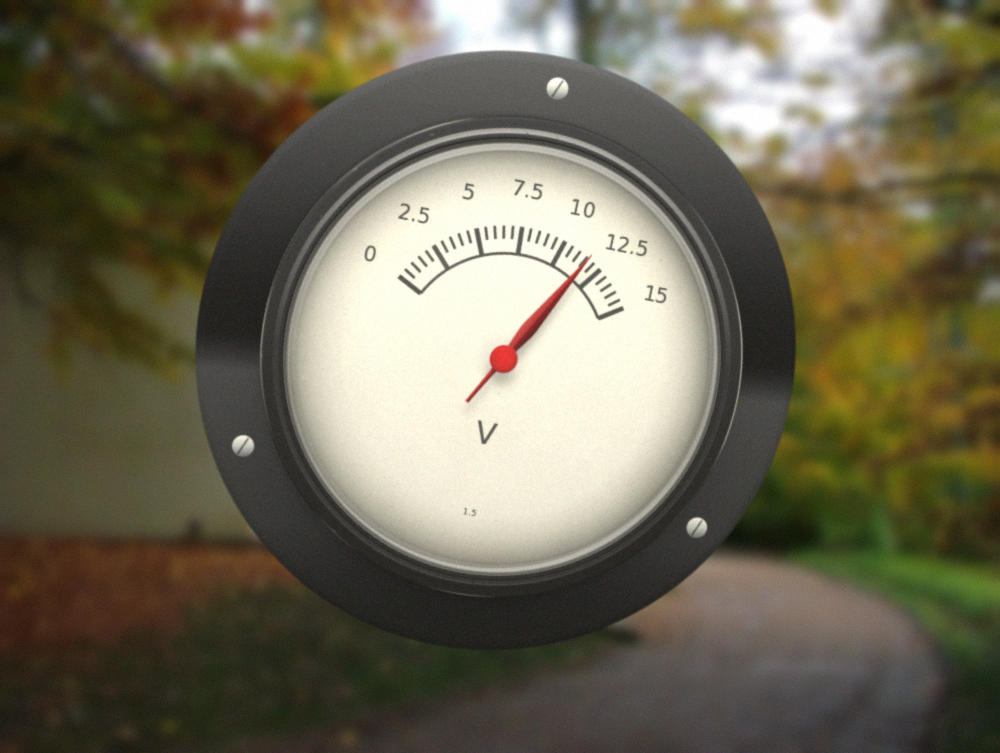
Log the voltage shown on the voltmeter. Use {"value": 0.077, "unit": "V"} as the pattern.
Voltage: {"value": 11.5, "unit": "V"}
